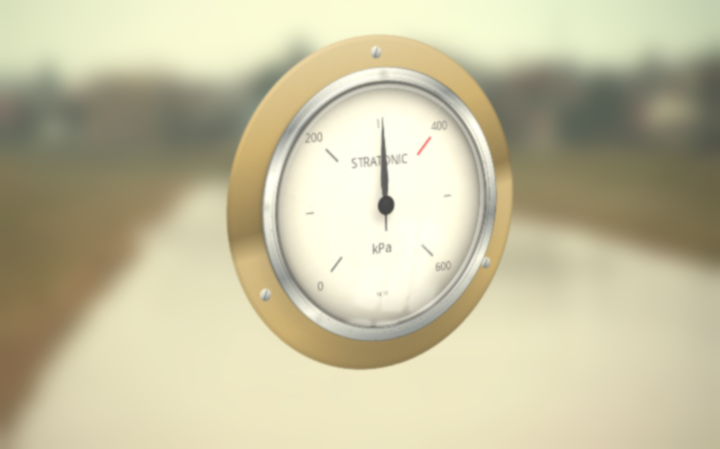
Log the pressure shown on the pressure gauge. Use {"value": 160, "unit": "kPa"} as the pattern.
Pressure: {"value": 300, "unit": "kPa"}
